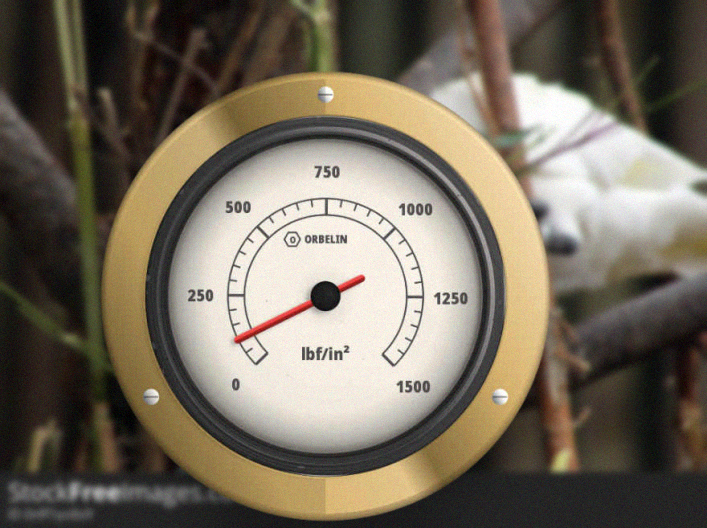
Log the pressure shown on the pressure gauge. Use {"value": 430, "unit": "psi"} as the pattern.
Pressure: {"value": 100, "unit": "psi"}
